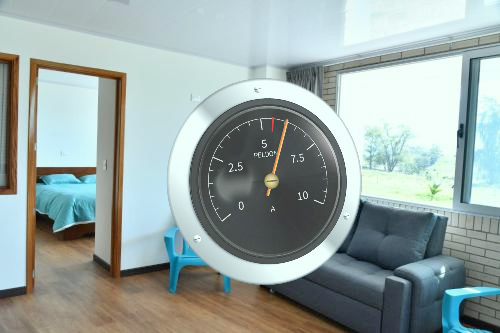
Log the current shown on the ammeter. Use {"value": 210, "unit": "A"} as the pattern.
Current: {"value": 6, "unit": "A"}
